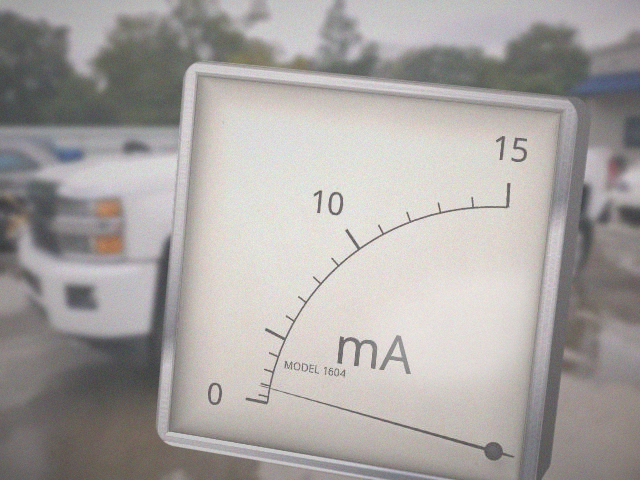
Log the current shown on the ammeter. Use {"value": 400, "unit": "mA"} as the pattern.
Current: {"value": 2, "unit": "mA"}
